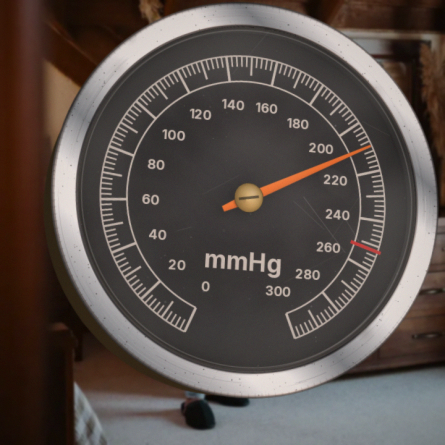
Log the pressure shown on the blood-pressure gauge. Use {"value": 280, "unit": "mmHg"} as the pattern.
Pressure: {"value": 210, "unit": "mmHg"}
